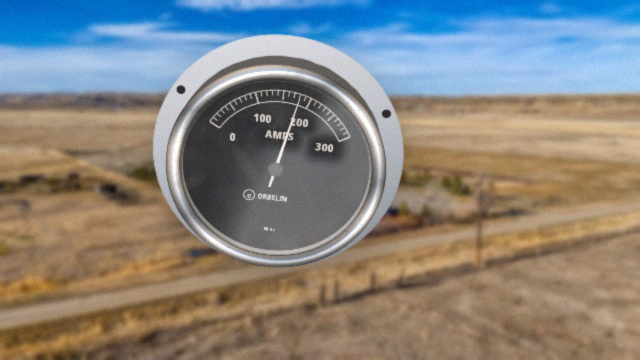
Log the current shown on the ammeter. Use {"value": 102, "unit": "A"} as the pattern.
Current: {"value": 180, "unit": "A"}
